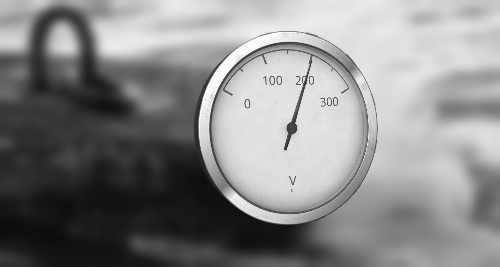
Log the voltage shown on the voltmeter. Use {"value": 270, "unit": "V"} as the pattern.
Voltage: {"value": 200, "unit": "V"}
